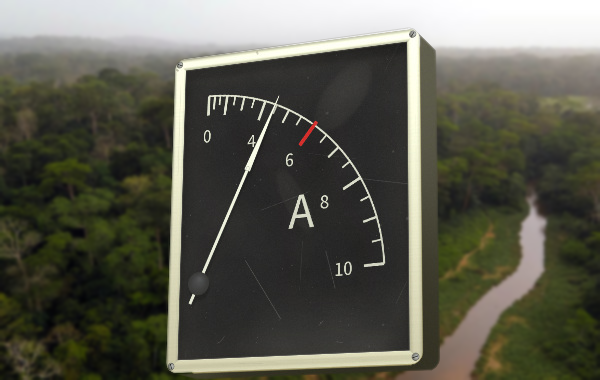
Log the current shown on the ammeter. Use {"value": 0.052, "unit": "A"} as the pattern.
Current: {"value": 4.5, "unit": "A"}
